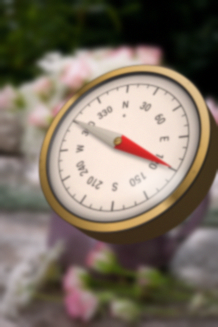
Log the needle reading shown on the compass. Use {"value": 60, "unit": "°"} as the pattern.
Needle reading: {"value": 120, "unit": "°"}
